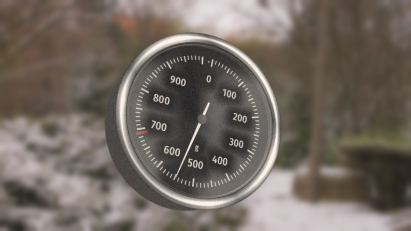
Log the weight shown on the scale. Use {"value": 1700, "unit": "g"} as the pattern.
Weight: {"value": 550, "unit": "g"}
